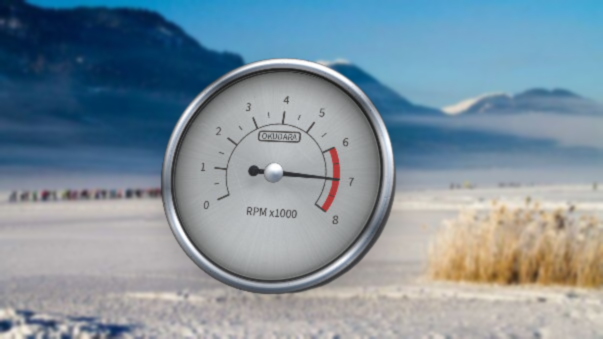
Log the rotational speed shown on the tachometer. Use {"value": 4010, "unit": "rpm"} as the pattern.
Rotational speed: {"value": 7000, "unit": "rpm"}
